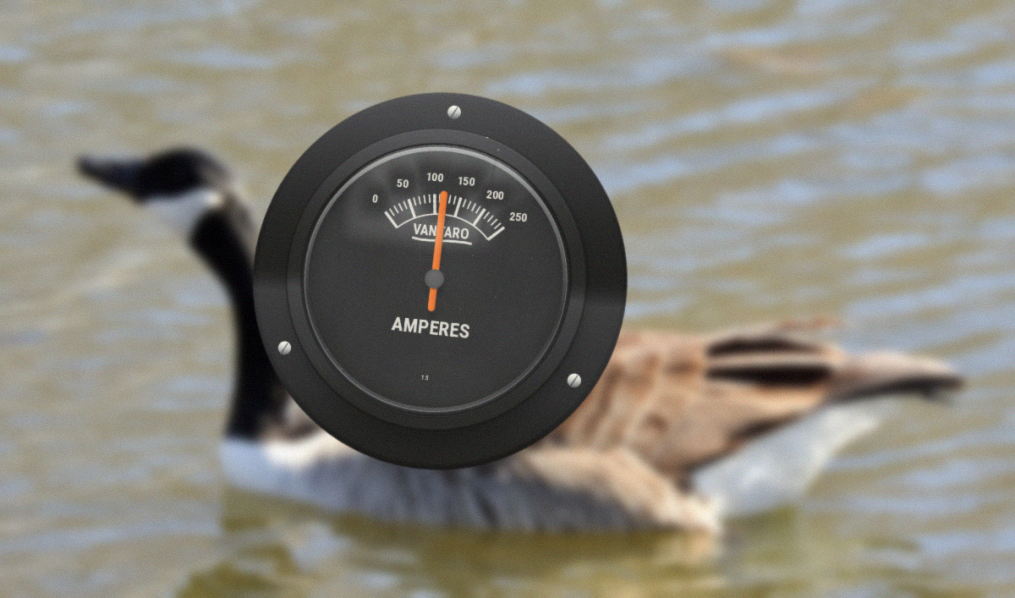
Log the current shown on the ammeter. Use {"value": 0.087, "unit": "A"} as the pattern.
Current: {"value": 120, "unit": "A"}
